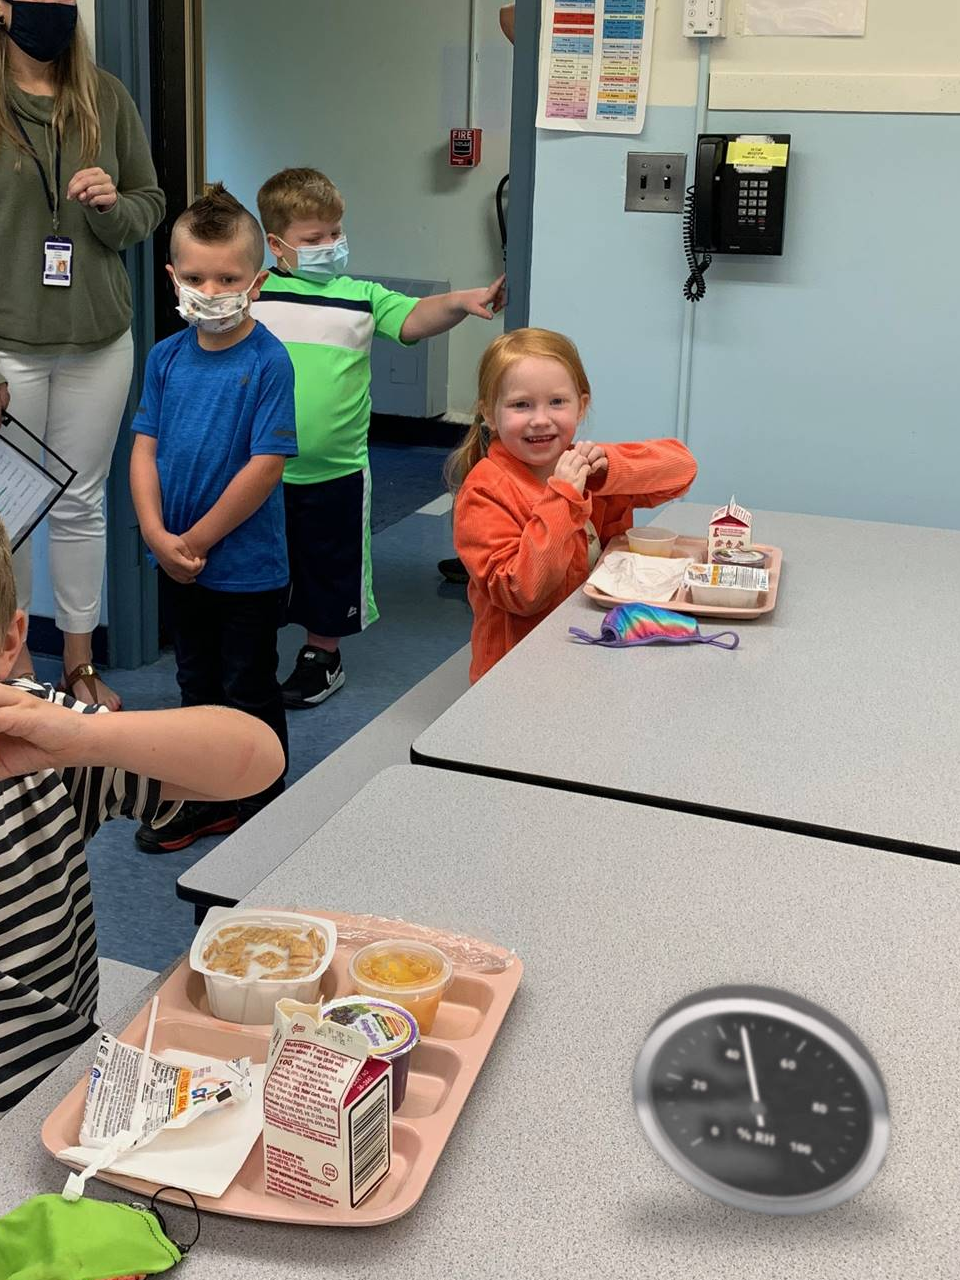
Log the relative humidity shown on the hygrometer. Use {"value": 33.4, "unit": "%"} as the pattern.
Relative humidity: {"value": 46, "unit": "%"}
